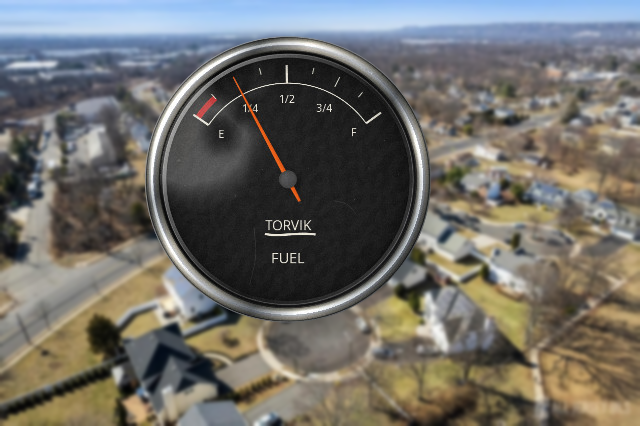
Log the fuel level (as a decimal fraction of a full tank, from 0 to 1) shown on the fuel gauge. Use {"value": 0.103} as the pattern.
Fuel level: {"value": 0.25}
